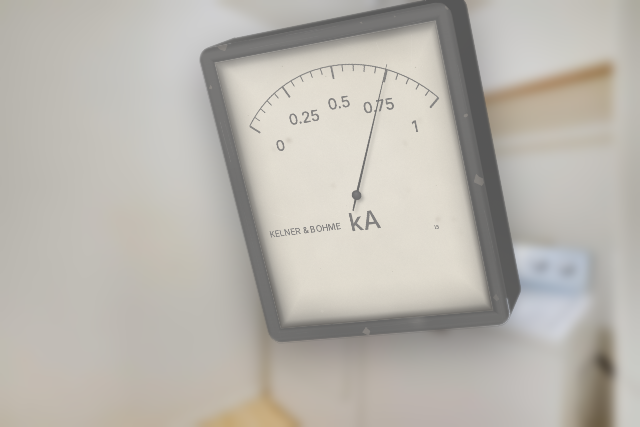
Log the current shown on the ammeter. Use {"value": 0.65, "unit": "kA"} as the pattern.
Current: {"value": 0.75, "unit": "kA"}
